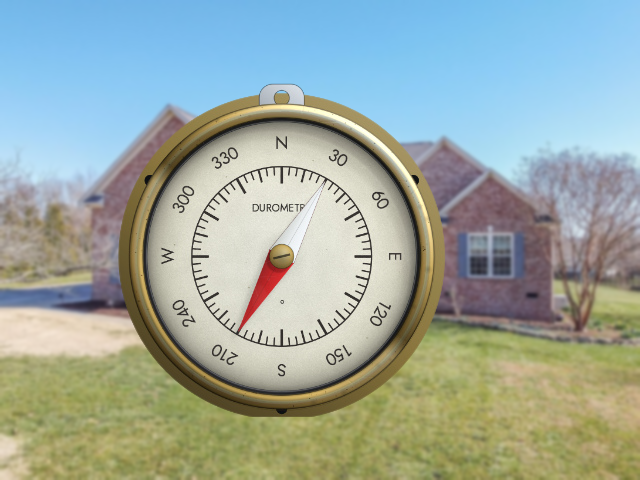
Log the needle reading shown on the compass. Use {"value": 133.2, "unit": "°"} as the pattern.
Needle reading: {"value": 210, "unit": "°"}
